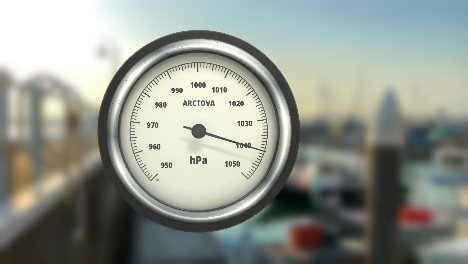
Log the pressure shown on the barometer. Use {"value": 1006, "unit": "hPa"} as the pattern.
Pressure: {"value": 1040, "unit": "hPa"}
